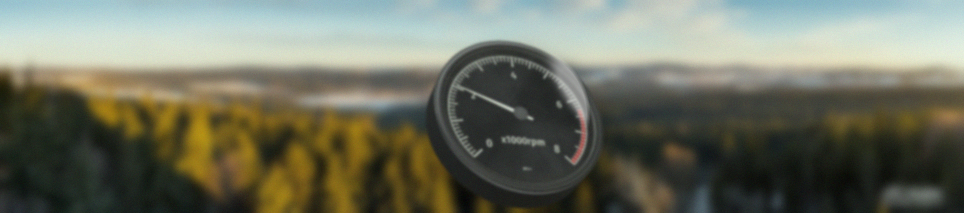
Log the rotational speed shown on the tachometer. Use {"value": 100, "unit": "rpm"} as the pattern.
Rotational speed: {"value": 2000, "unit": "rpm"}
